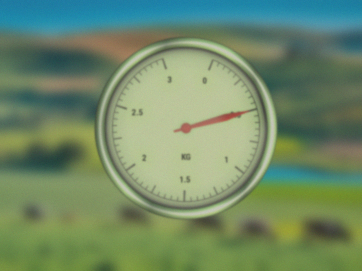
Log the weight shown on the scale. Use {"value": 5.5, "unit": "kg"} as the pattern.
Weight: {"value": 0.5, "unit": "kg"}
